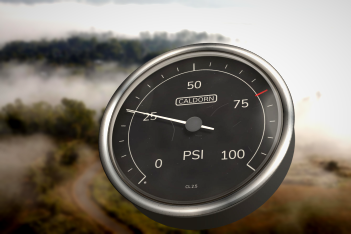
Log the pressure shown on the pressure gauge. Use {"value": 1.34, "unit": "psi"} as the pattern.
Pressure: {"value": 25, "unit": "psi"}
